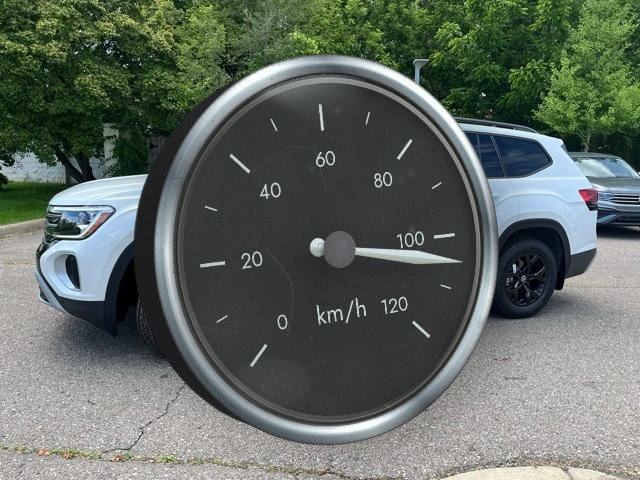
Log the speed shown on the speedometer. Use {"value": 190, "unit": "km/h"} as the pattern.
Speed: {"value": 105, "unit": "km/h"}
